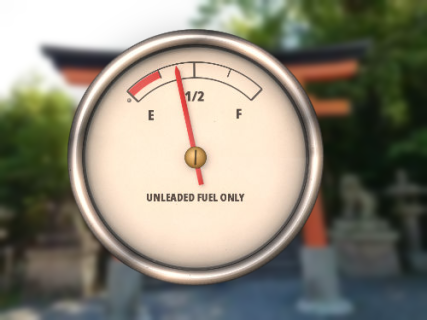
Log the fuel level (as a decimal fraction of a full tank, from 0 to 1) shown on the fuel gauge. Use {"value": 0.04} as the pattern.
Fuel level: {"value": 0.375}
